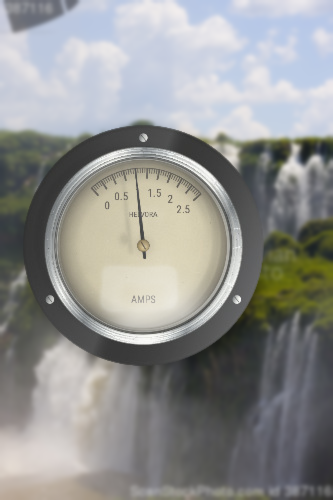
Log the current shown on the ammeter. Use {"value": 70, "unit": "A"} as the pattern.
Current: {"value": 1, "unit": "A"}
